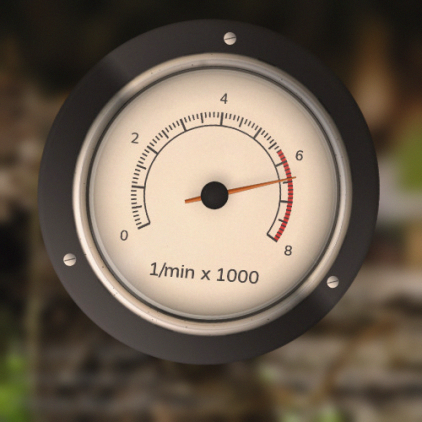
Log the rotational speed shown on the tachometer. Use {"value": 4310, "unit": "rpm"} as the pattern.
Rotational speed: {"value": 6400, "unit": "rpm"}
